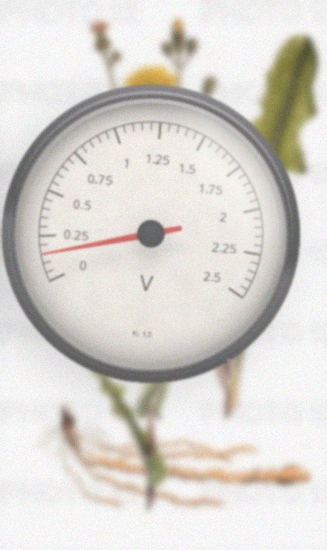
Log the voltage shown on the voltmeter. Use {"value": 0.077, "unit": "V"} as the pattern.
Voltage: {"value": 0.15, "unit": "V"}
